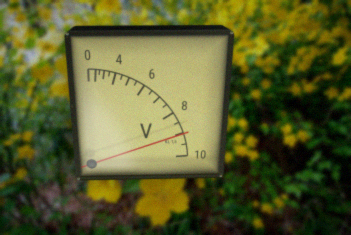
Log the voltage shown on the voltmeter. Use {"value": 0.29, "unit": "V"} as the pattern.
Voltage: {"value": 9, "unit": "V"}
